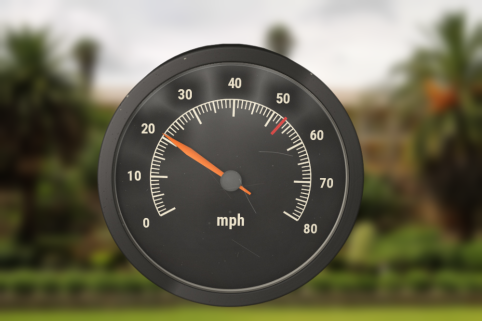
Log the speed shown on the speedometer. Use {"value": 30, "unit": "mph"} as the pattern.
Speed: {"value": 21, "unit": "mph"}
